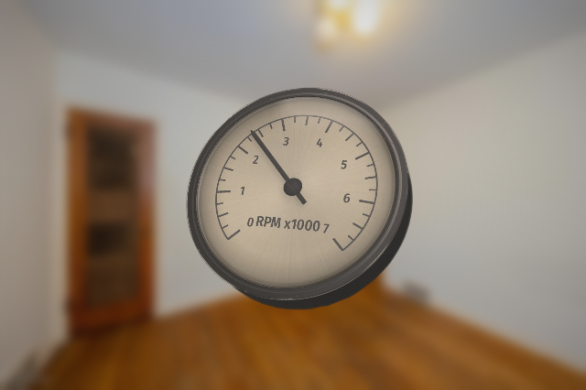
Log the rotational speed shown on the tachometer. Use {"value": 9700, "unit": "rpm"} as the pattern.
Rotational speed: {"value": 2375, "unit": "rpm"}
